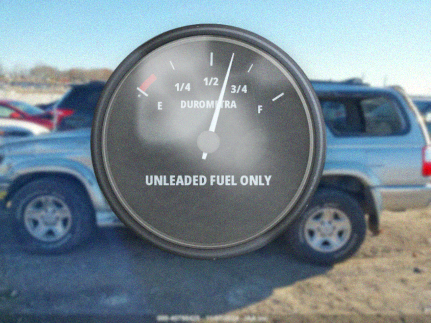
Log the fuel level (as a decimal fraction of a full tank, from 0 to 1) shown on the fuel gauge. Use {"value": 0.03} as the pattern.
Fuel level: {"value": 0.625}
